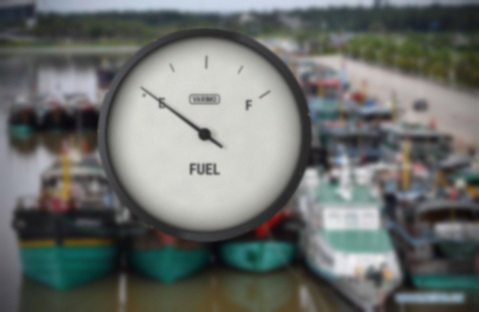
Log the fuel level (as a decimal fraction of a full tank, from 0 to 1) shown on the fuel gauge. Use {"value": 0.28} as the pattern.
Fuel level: {"value": 0}
